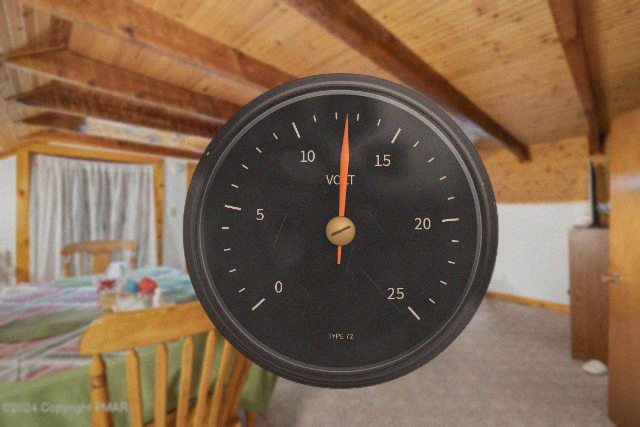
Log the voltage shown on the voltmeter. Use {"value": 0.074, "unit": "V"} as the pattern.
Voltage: {"value": 12.5, "unit": "V"}
